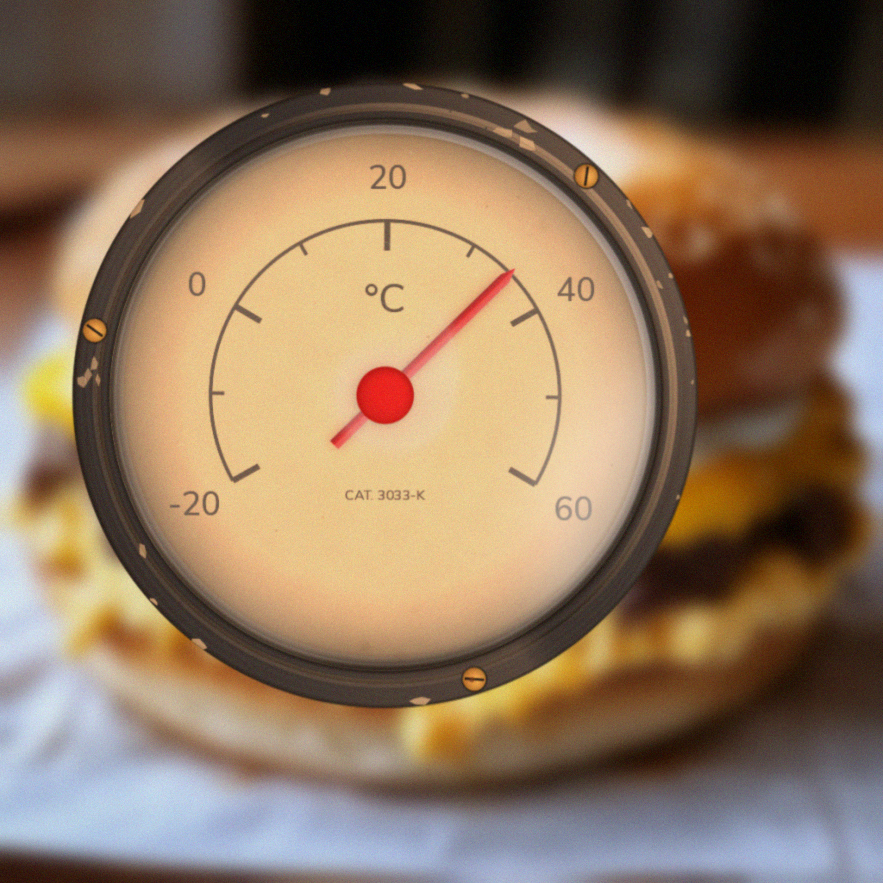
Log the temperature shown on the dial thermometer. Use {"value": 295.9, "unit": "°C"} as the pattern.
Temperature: {"value": 35, "unit": "°C"}
